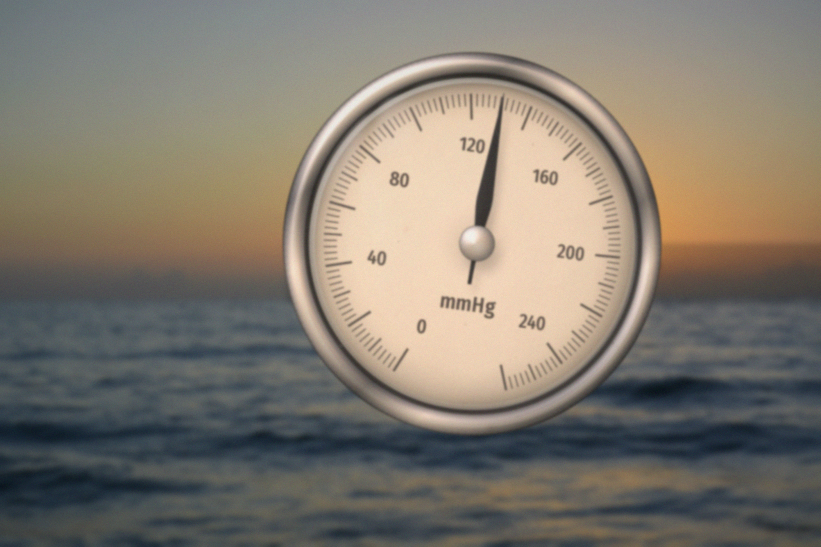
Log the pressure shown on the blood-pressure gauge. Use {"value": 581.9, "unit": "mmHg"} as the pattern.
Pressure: {"value": 130, "unit": "mmHg"}
